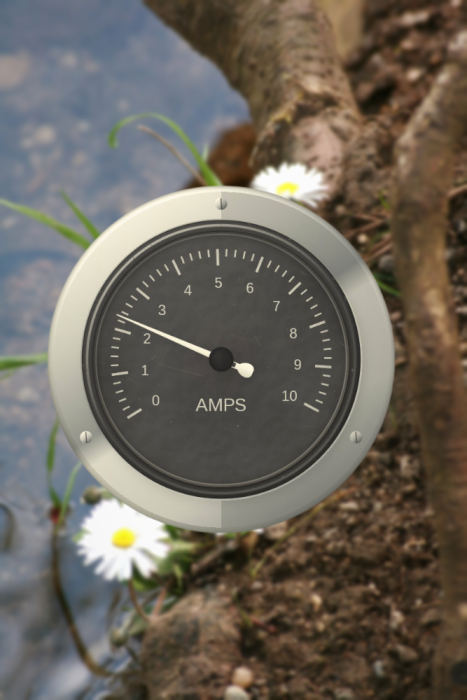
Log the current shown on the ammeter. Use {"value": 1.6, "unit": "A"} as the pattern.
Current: {"value": 2.3, "unit": "A"}
